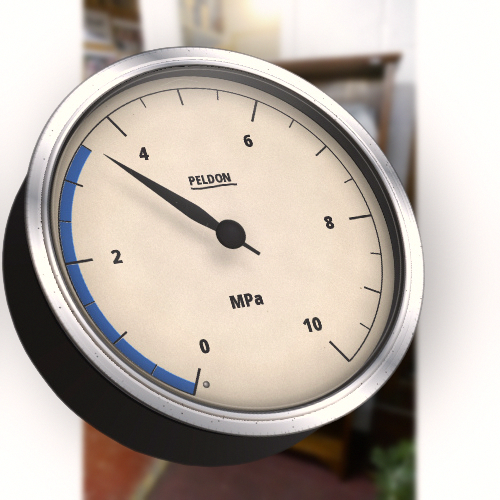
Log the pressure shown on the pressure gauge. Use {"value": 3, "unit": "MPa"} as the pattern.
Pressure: {"value": 3.5, "unit": "MPa"}
